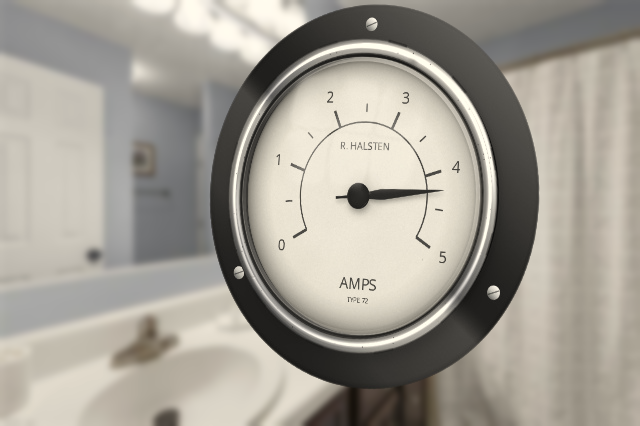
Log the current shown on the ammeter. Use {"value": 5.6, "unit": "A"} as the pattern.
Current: {"value": 4.25, "unit": "A"}
